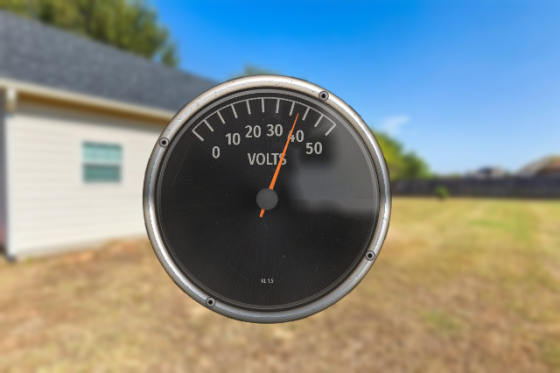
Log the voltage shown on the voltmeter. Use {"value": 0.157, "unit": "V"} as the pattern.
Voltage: {"value": 37.5, "unit": "V"}
